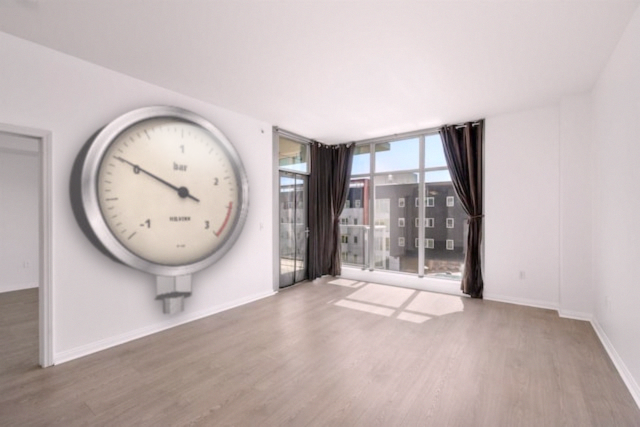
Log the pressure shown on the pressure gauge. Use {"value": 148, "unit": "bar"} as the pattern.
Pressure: {"value": 0, "unit": "bar"}
